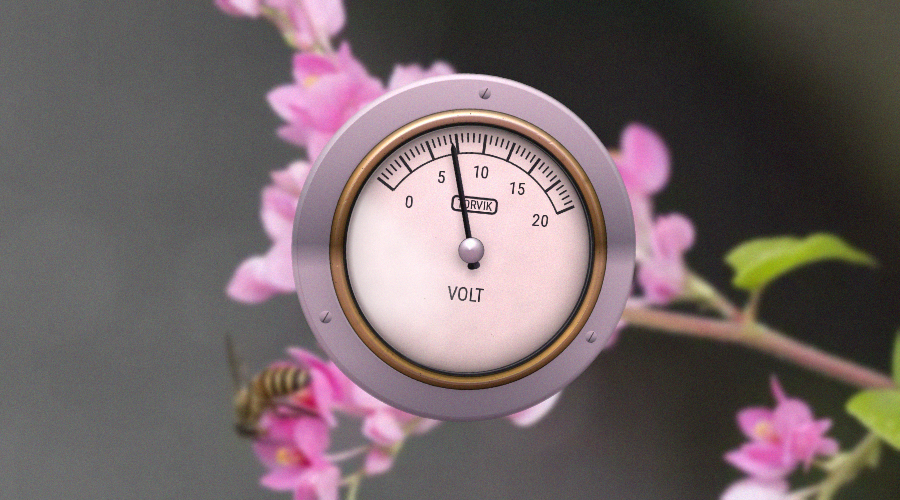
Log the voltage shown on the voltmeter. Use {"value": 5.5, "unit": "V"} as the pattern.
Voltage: {"value": 7, "unit": "V"}
